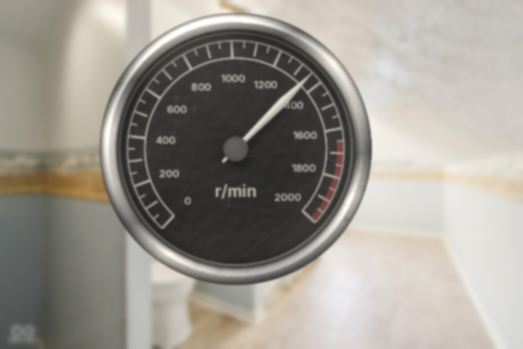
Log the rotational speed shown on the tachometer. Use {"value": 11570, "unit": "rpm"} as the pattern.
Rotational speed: {"value": 1350, "unit": "rpm"}
